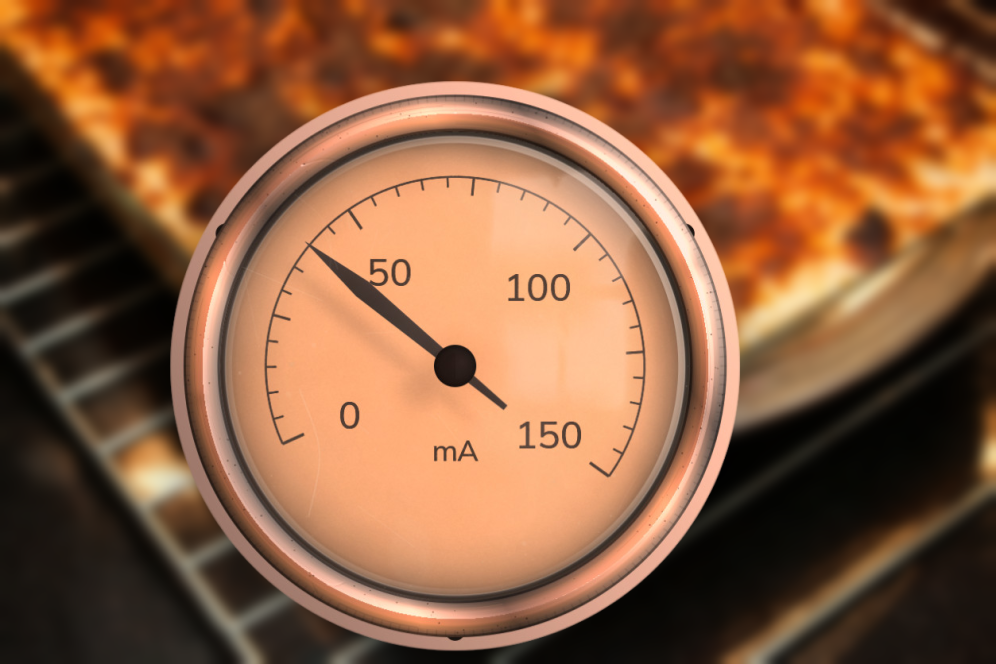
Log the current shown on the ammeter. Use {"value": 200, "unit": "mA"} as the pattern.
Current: {"value": 40, "unit": "mA"}
